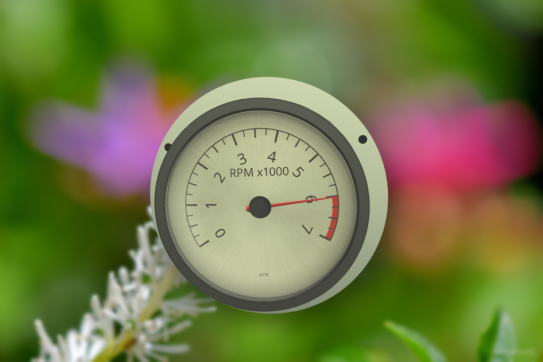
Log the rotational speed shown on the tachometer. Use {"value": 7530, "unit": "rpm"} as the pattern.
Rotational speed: {"value": 6000, "unit": "rpm"}
